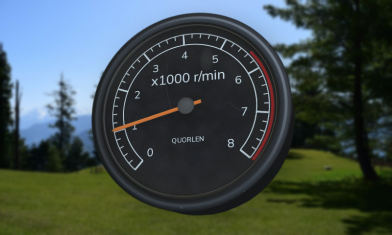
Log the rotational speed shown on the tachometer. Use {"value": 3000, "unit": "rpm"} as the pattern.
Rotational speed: {"value": 1000, "unit": "rpm"}
